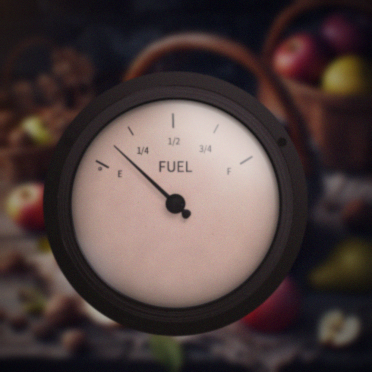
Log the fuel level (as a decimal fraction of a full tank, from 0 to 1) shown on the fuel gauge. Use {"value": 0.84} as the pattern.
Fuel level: {"value": 0.125}
